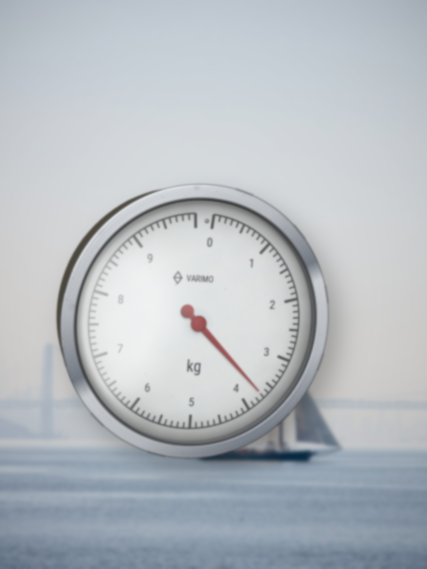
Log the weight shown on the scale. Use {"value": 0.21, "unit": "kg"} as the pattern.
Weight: {"value": 3.7, "unit": "kg"}
